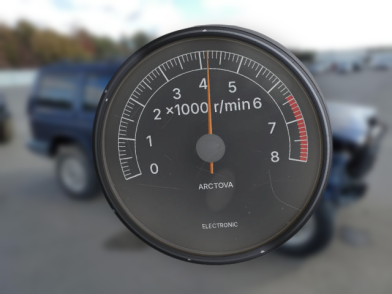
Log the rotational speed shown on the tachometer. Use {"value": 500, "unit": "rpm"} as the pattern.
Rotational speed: {"value": 4200, "unit": "rpm"}
